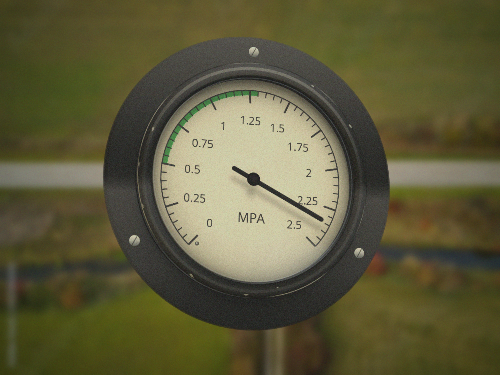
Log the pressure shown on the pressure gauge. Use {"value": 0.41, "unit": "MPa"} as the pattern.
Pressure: {"value": 2.35, "unit": "MPa"}
